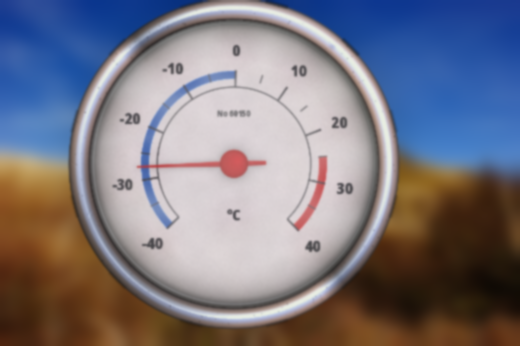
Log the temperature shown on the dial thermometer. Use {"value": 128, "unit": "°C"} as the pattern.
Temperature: {"value": -27.5, "unit": "°C"}
